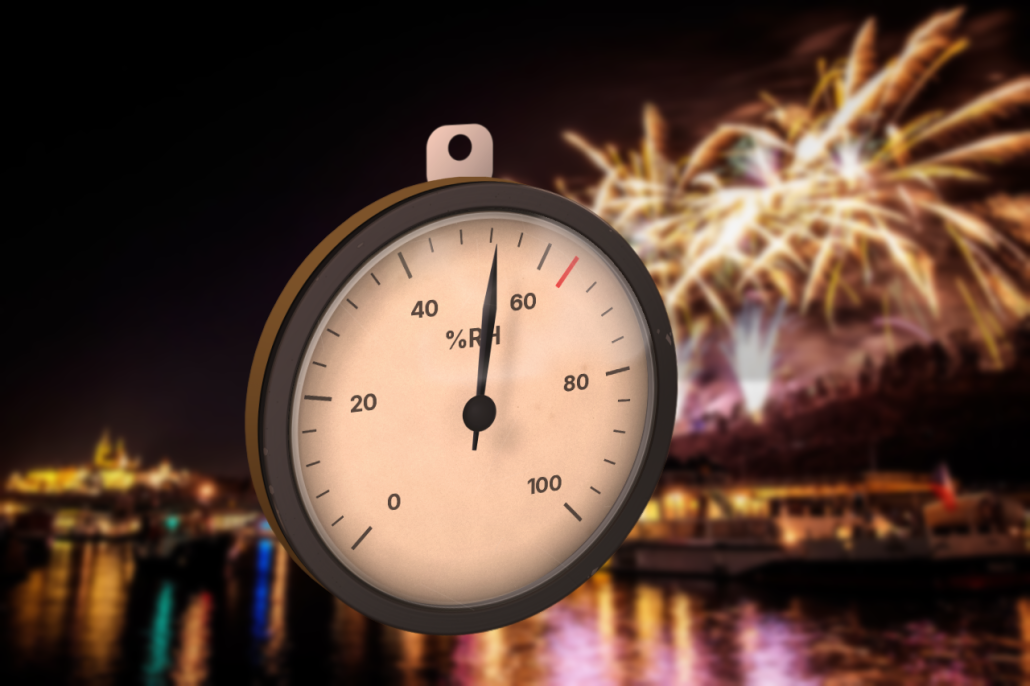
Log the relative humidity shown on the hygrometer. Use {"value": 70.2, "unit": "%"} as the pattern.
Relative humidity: {"value": 52, "unit": "%"}
